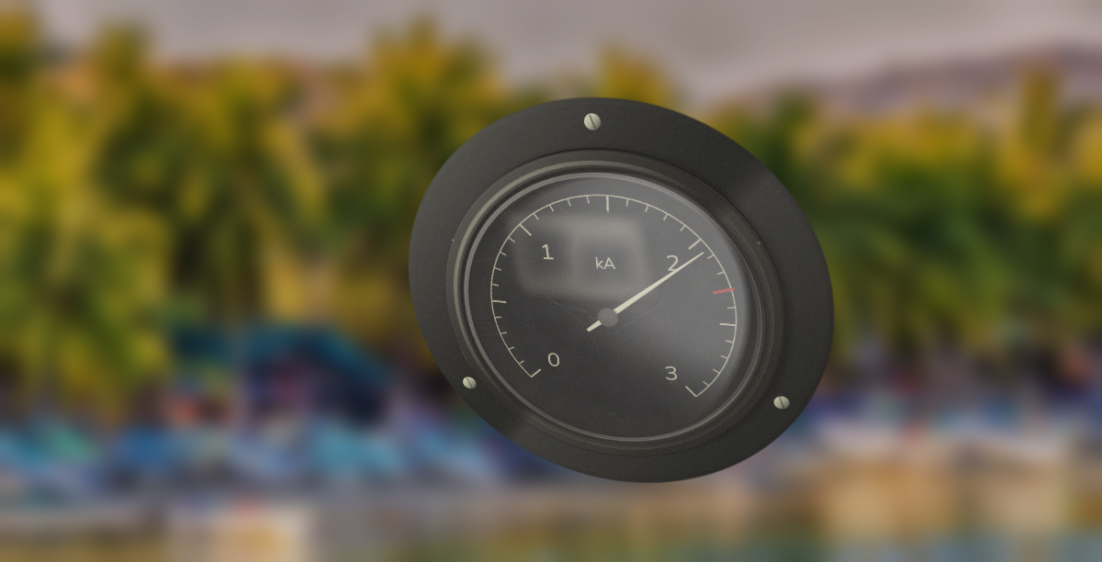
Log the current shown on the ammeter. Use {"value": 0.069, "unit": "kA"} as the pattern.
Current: {"value": 2.05, "unit": "kA"}
